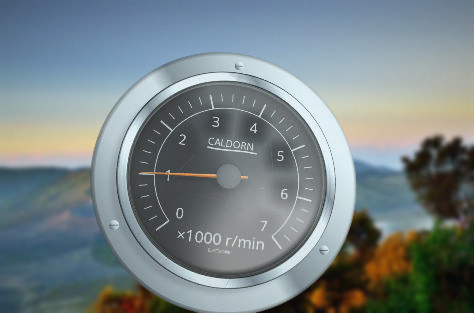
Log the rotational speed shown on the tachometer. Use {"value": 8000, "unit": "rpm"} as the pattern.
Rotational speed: {"value": 1000, "unit": "rpm"}
